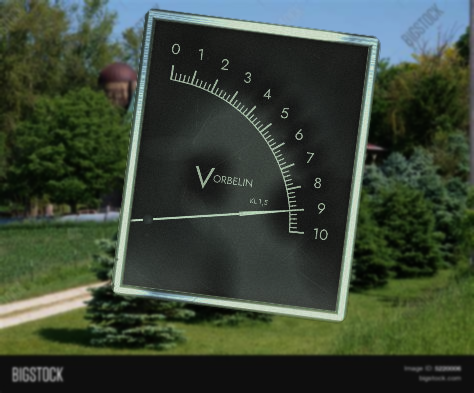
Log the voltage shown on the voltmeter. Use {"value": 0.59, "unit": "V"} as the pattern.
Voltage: {"value": 9, "unit": "V"}
